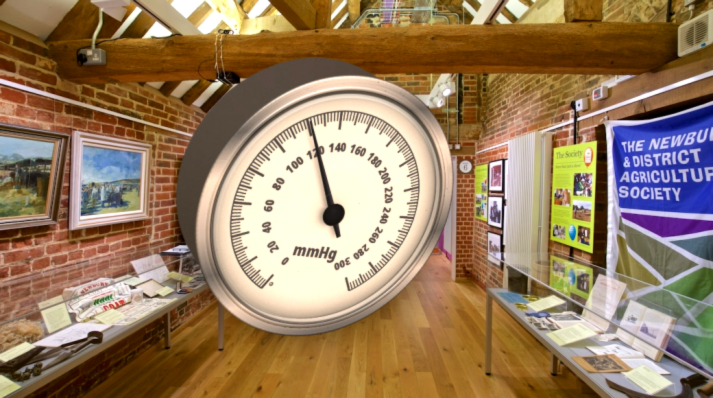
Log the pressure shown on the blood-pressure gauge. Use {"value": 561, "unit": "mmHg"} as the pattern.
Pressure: {"value": 120, "unit": "mmHg"}
